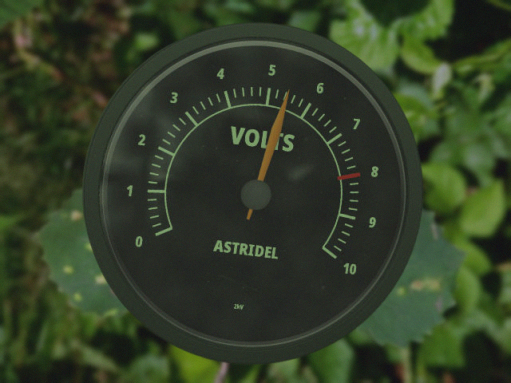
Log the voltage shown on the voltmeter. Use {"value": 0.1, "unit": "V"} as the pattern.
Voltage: {"value": 5.4, "unit": "V"}
